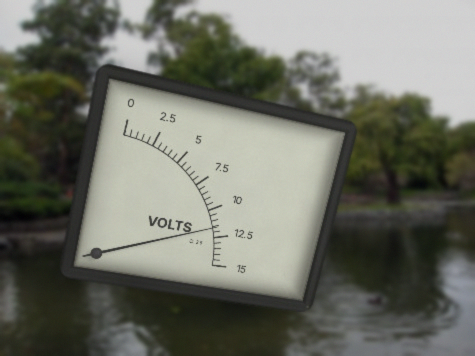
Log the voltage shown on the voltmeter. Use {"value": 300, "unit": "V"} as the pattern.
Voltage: {"value": 11.5, "unit": "V"}
